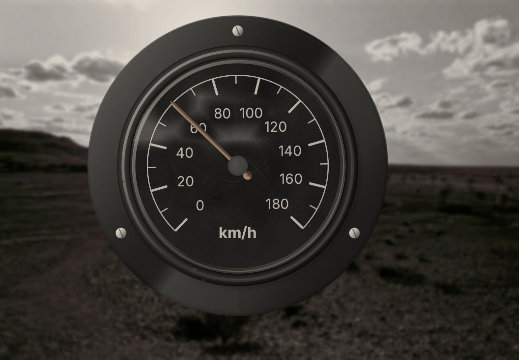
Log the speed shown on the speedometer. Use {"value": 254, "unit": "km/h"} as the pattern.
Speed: {"value": 60, "unit": "km/h"}
